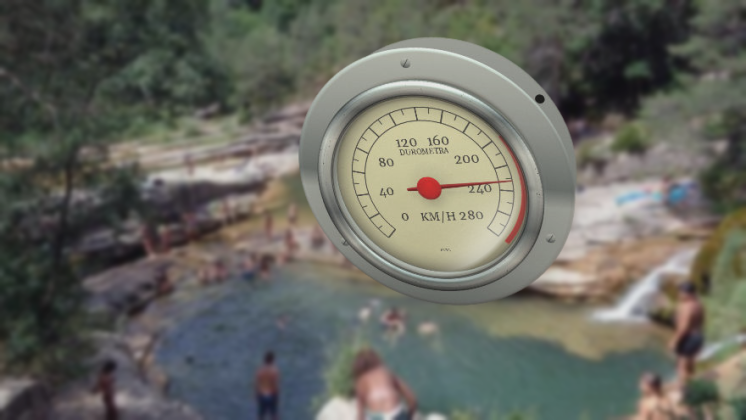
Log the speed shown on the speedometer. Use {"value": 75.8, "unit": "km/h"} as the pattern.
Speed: {"value": 230, "unit": "km/h"}
